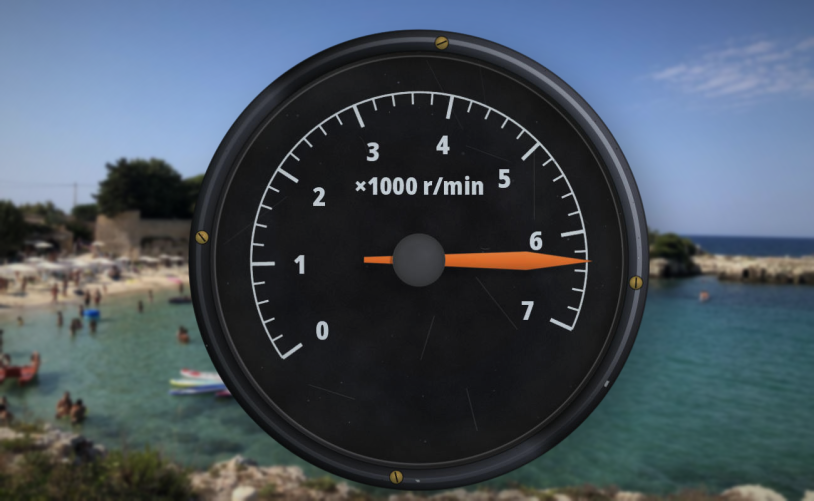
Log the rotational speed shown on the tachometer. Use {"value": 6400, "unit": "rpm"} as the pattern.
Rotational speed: {"value": 6300, "unit": "rpm"}
